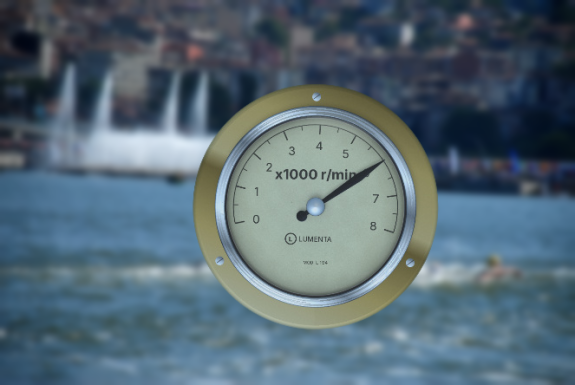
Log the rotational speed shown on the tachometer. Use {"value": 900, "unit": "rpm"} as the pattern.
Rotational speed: {"value": 6000, "unit": "rpm"}
